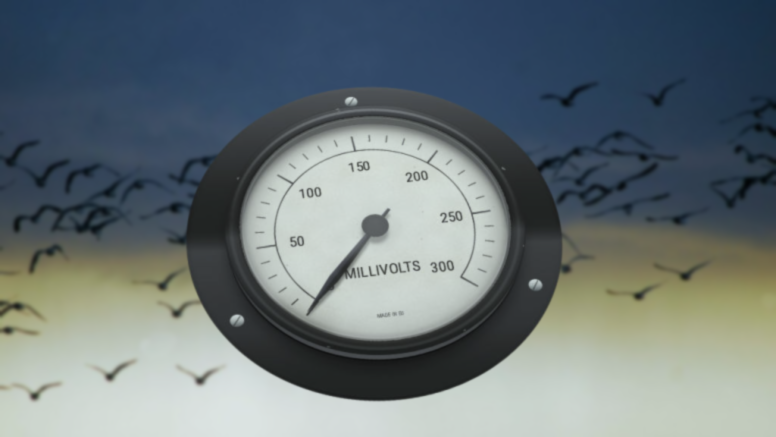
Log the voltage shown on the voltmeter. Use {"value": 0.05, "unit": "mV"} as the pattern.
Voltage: {"value": 0, "unit": "mV"}
